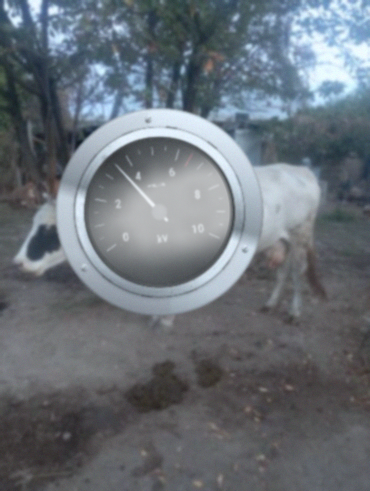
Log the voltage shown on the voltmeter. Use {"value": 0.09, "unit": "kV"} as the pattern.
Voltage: {"value": 3.5, "unit": "kV"}
